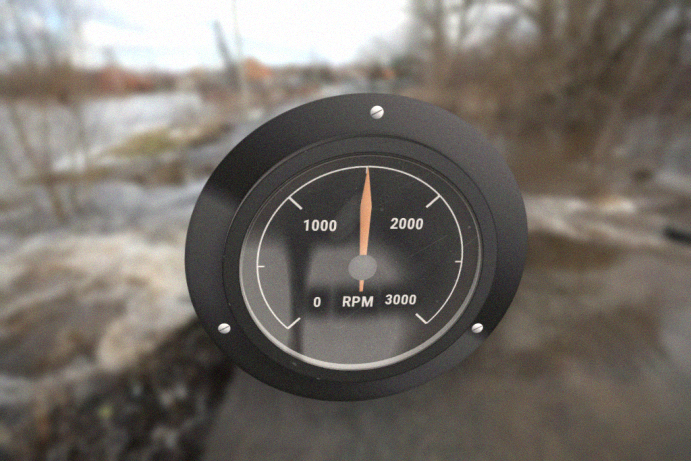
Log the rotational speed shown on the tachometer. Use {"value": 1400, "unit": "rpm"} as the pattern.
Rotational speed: {"value": 1500, "unit": "rpm"}
